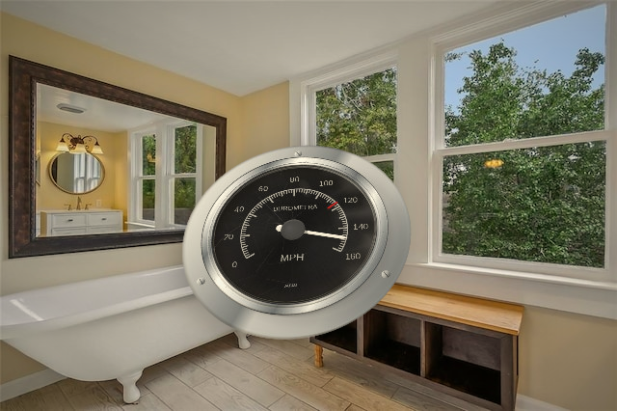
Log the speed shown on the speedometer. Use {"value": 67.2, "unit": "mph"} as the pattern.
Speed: {"value": 150, "unit": "mph"}
